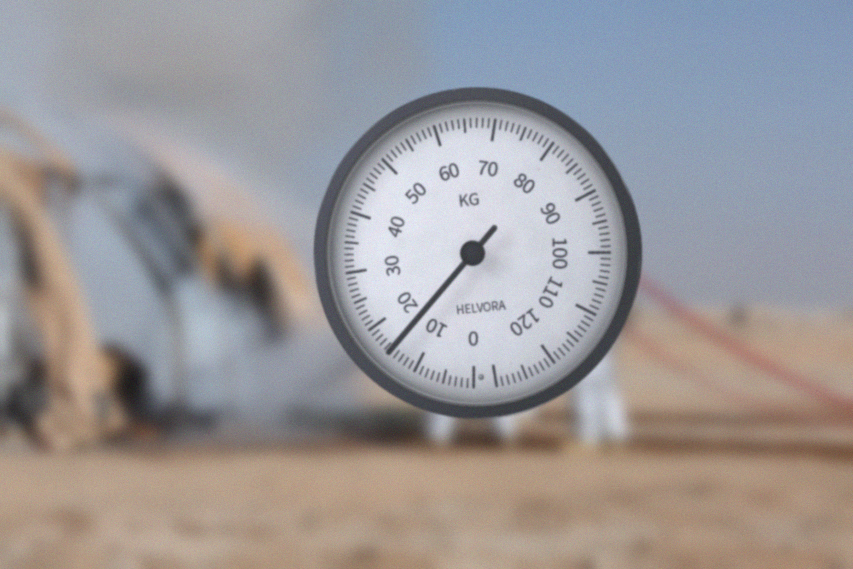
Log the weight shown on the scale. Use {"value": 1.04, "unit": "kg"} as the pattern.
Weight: {"value": 15, "unit": "kg"}
